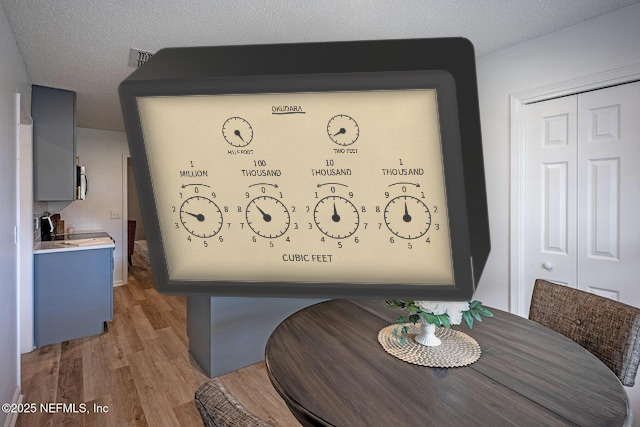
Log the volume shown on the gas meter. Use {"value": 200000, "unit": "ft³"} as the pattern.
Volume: {"value": 190000, "unit": "ft³"}
